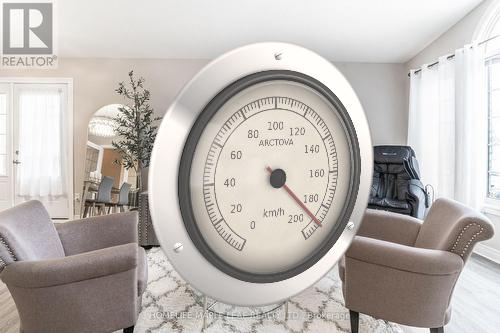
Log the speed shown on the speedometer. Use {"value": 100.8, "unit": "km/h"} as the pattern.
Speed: {"value": 190, "unit": "km/h"}
